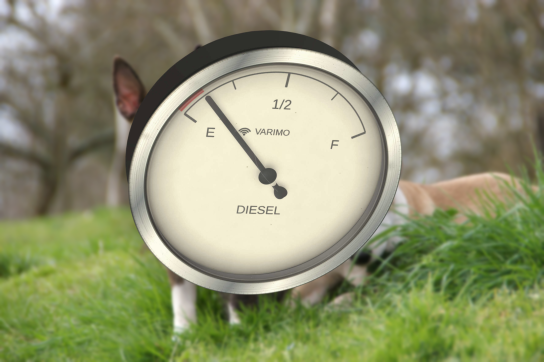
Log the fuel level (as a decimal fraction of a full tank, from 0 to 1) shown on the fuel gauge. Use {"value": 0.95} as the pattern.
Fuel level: {"value": 0.125}
